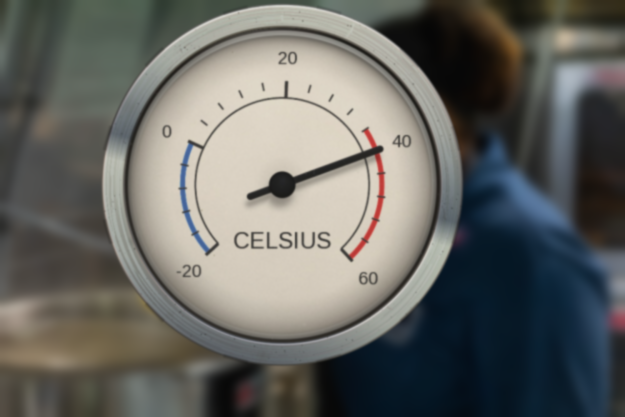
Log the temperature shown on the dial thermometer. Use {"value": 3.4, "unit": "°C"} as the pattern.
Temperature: {"value": 40, "unit": "°C"}
